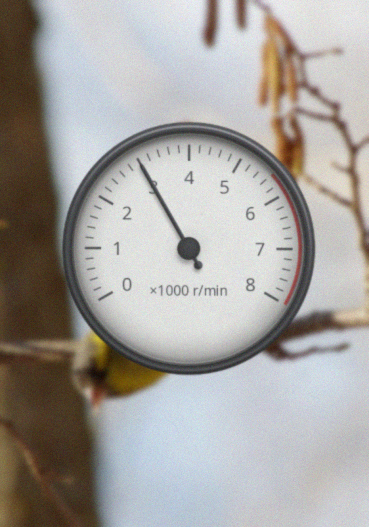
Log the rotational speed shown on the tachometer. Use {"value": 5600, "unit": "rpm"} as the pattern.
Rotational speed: {"value": 3000, "unit": "rpm"}
